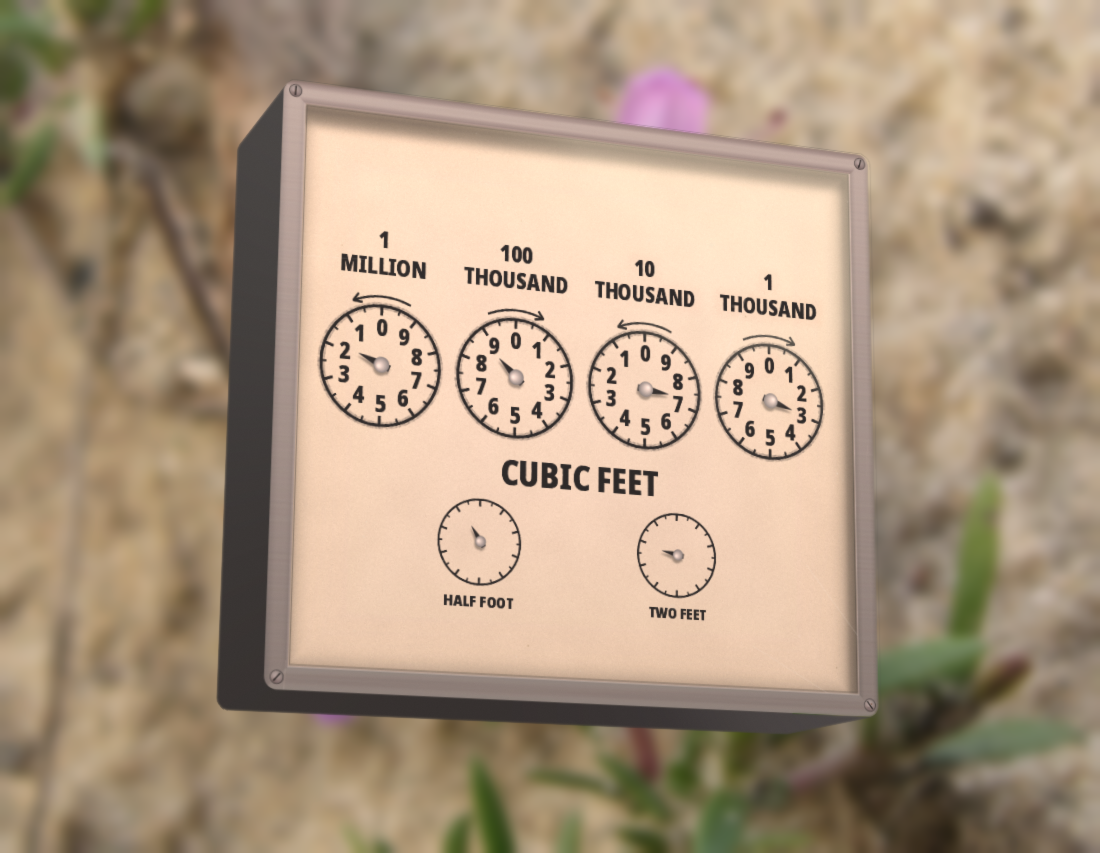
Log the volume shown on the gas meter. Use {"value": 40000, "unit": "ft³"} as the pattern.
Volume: {"value": 187300, "unit": "ft³"}
